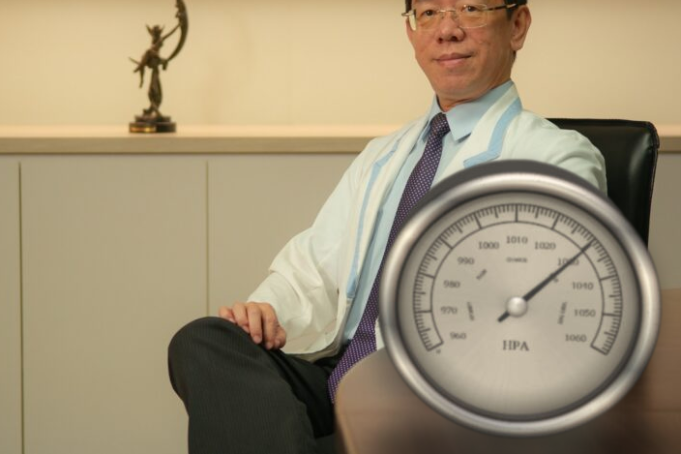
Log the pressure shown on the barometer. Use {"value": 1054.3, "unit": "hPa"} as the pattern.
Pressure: {"value": 1030, "unit": "hPa"}
